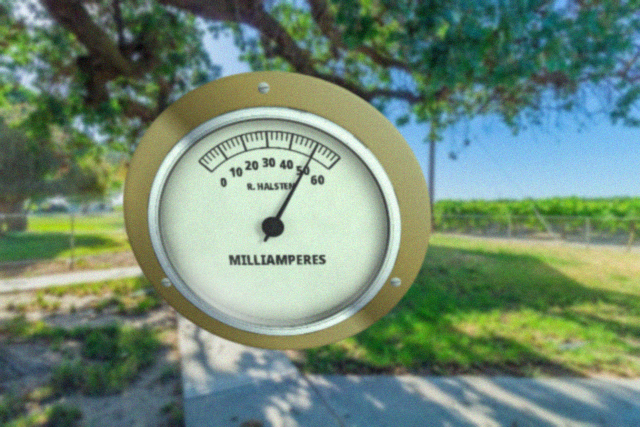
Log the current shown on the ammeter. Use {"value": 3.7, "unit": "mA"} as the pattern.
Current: {"value": 50, "unit": "mA"}
